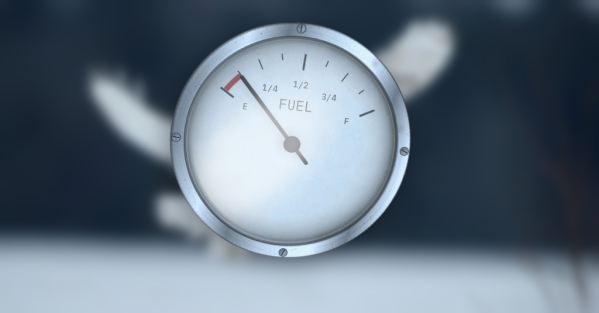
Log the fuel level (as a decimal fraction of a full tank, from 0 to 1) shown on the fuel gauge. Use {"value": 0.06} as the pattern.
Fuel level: {"value": 0.125}
